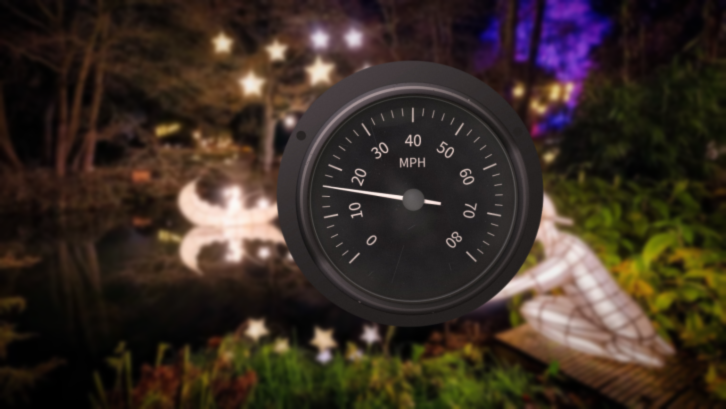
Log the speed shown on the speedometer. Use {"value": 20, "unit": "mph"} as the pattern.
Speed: {"value": 16, "unit": "mph"}
